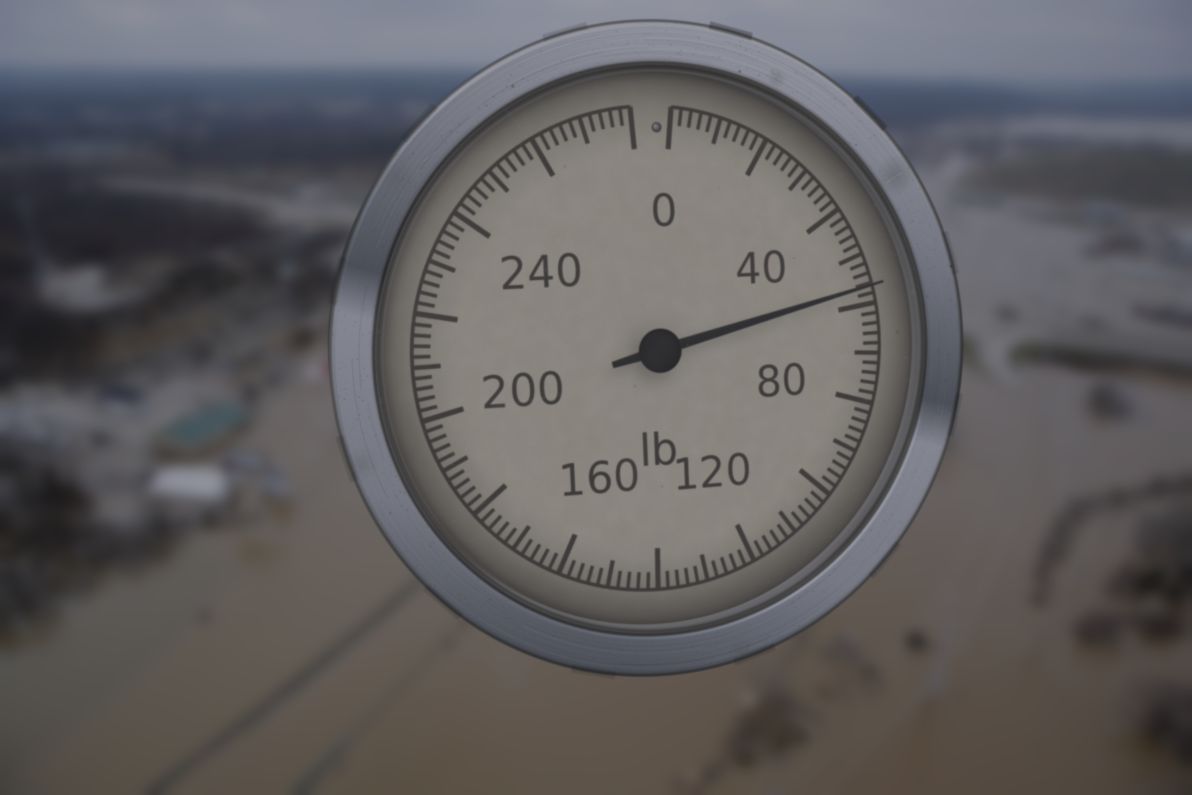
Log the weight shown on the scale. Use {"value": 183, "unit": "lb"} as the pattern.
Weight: {"value": 56, "unit": "lb"}
